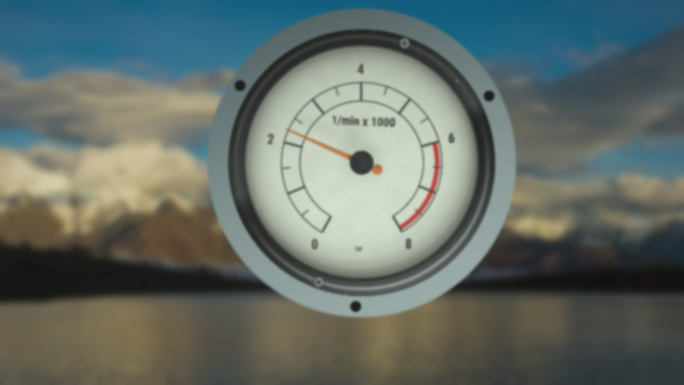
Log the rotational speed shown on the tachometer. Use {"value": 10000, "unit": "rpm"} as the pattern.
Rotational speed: {"value": 2250, "unit": "rpm"}
